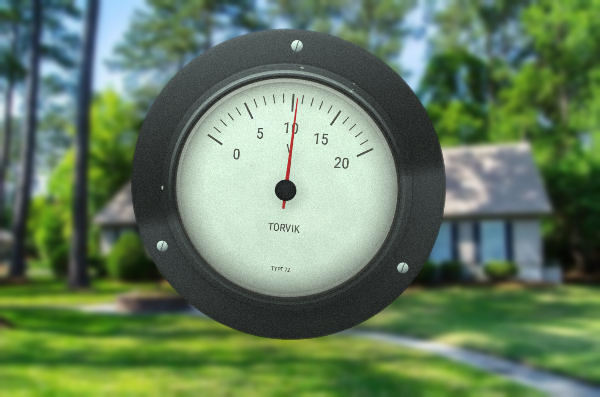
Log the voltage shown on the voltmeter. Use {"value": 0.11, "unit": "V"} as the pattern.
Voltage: {"value": 10.5, "unit": "V"}
